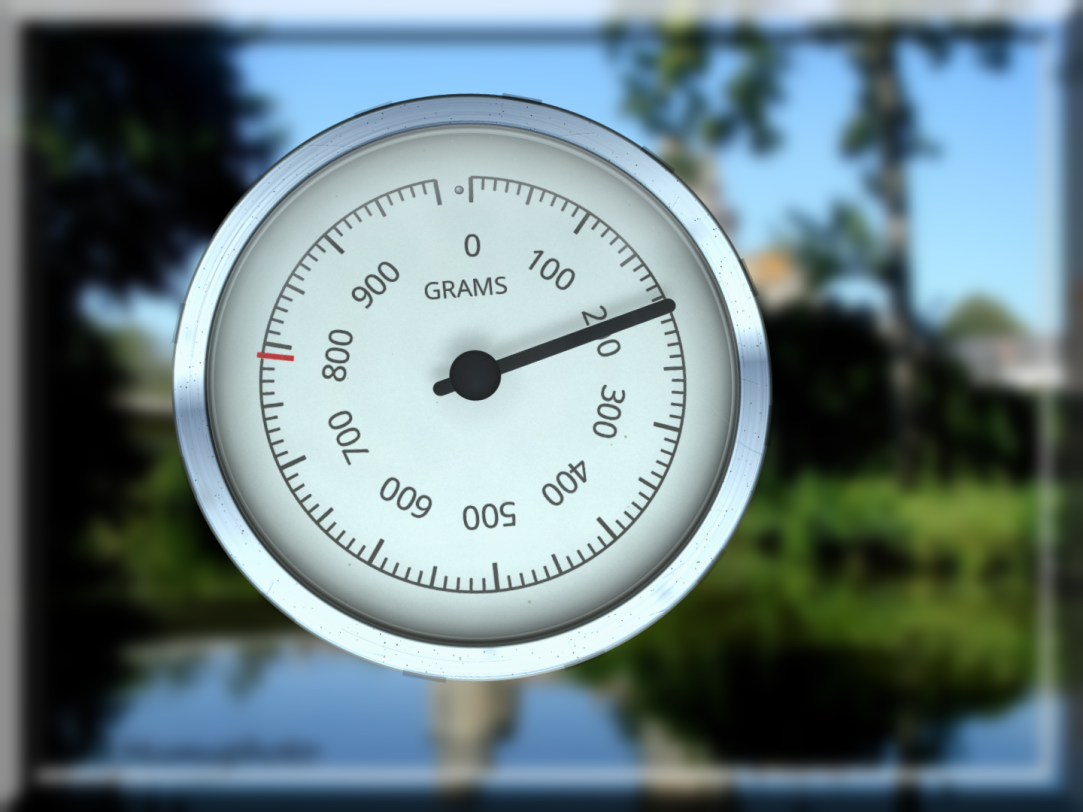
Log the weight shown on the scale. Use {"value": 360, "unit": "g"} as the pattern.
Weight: {"value": 200, "unit": "g"}
